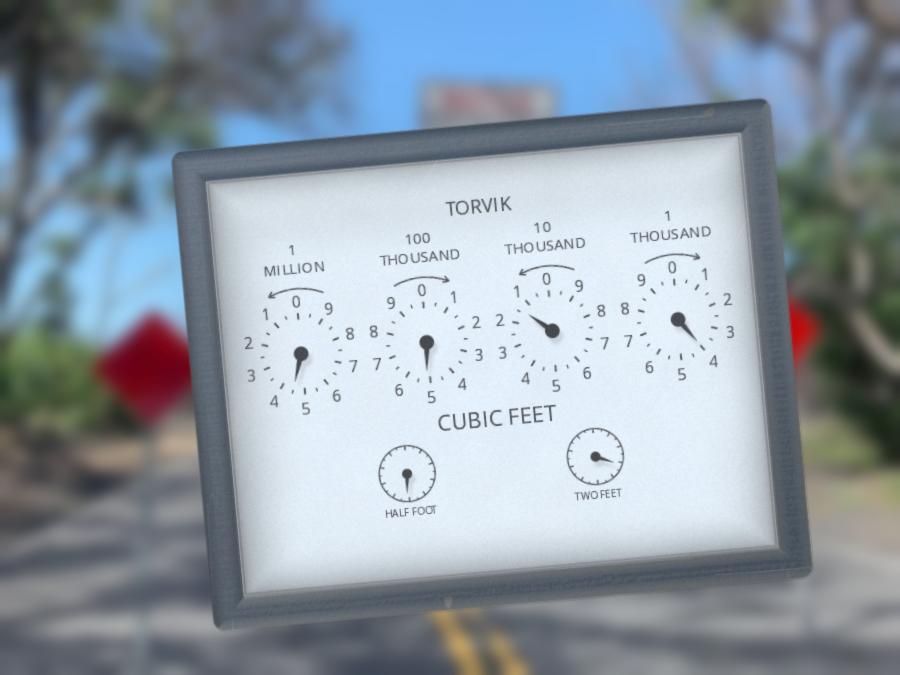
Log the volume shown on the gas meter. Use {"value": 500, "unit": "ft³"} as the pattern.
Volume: {"value": 451400, "unit": "ft³"}
